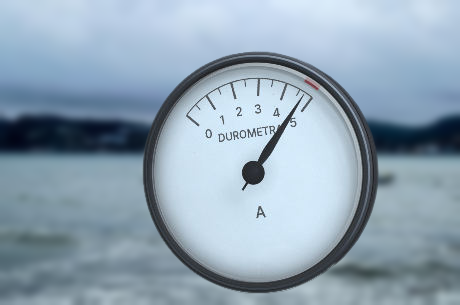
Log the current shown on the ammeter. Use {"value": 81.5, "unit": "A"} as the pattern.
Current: {"value": 4.75, "unit": "A"}
